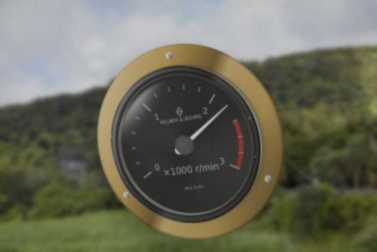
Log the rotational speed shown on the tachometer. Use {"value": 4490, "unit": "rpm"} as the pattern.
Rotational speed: {"value": 2200, "unit": "rpm"}
